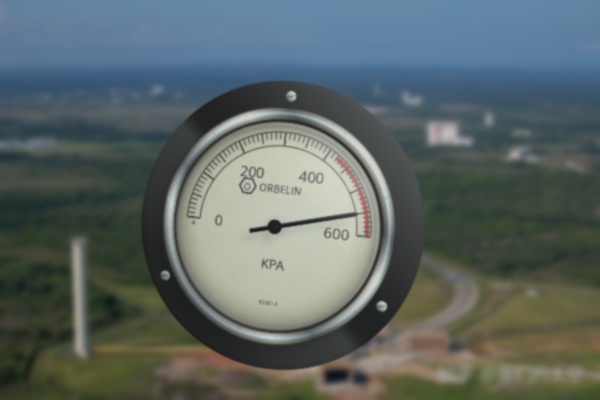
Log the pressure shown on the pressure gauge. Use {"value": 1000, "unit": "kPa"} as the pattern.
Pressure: {"value": 550, "unit": "kPa"}
